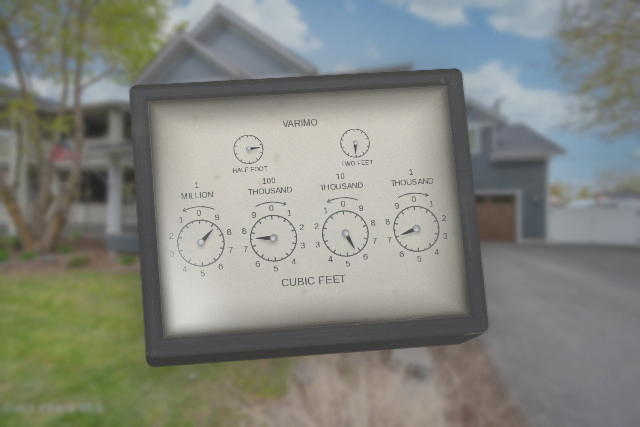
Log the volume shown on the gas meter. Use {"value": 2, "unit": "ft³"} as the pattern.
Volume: {"value": 875700, "unit": "ft³"}
